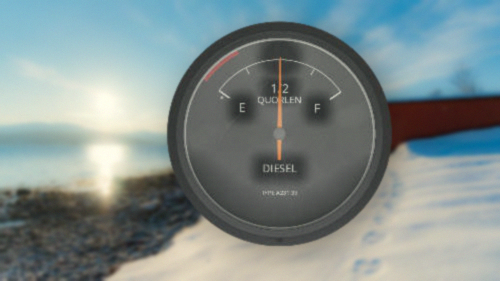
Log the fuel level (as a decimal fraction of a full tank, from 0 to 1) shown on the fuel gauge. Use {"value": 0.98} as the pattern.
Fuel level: {"value": 0.5}
